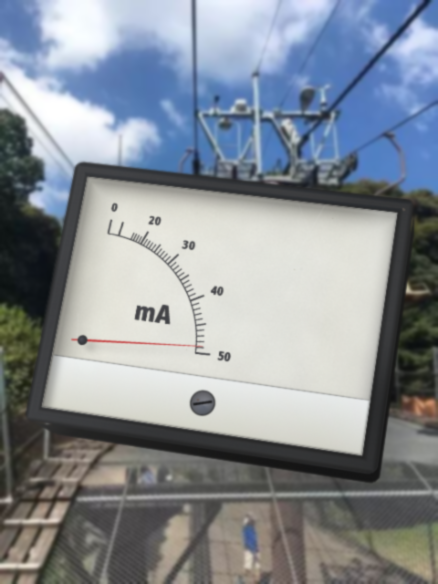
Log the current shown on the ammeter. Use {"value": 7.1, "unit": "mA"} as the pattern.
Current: {"value": 49, "unit": "mA"}
